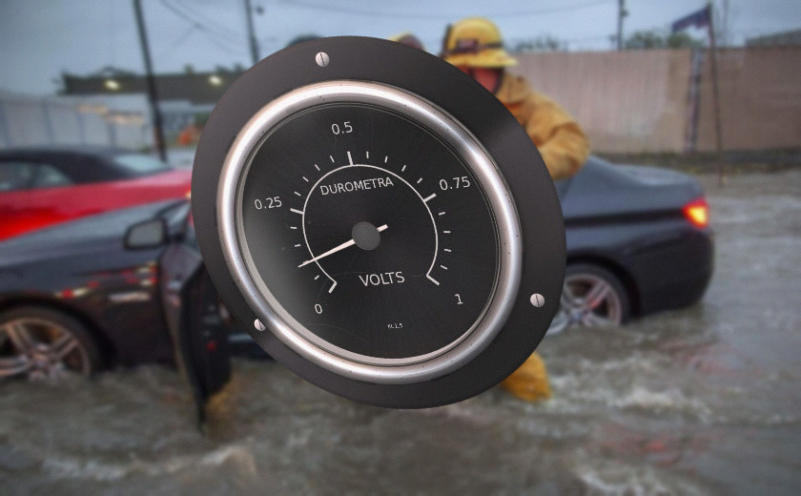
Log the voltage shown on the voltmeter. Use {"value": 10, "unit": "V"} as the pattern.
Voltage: {"value": 0.1, "unit": "V"}
